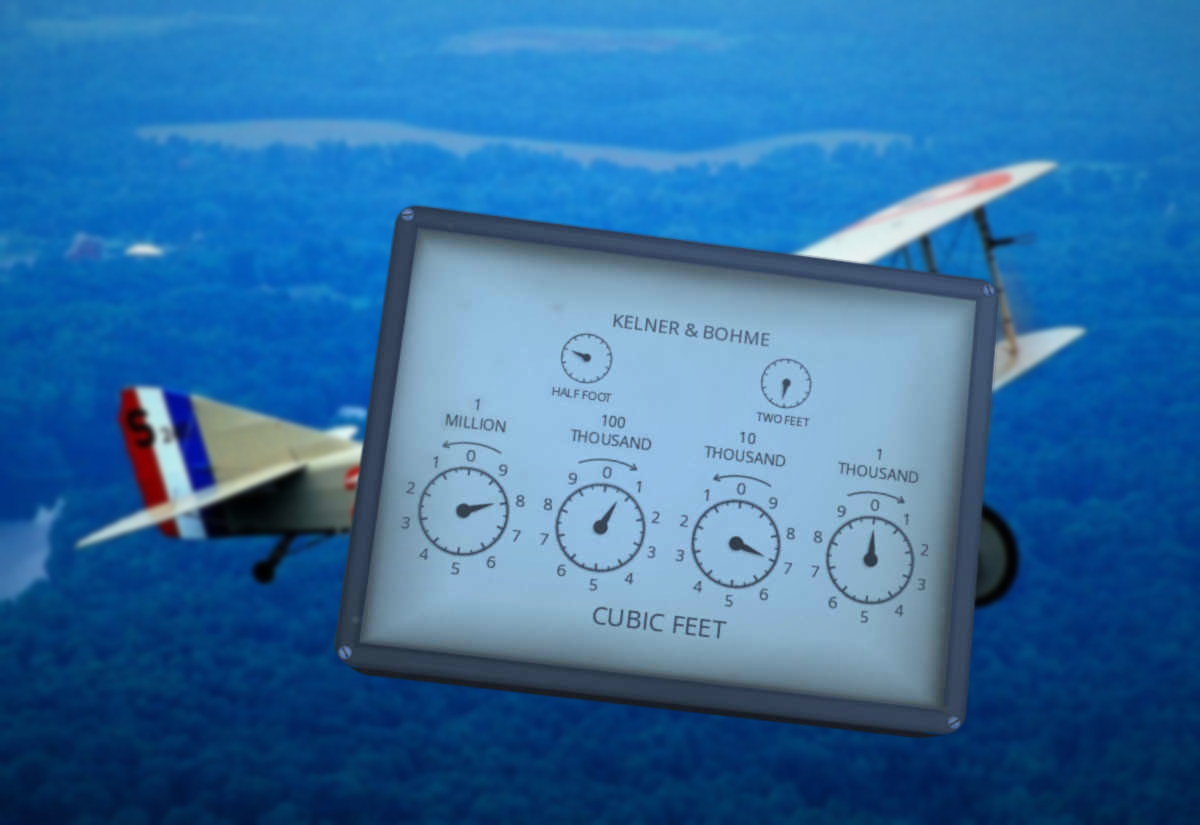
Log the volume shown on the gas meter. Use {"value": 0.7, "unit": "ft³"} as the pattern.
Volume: {"value": 807000, "unit": "ft³"}
